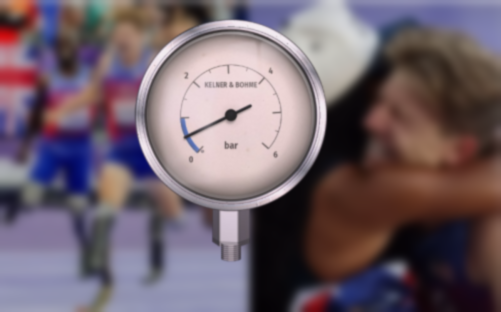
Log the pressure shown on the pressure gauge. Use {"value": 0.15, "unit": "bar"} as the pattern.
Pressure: {"value": 0.5, "unit": "bar"}
